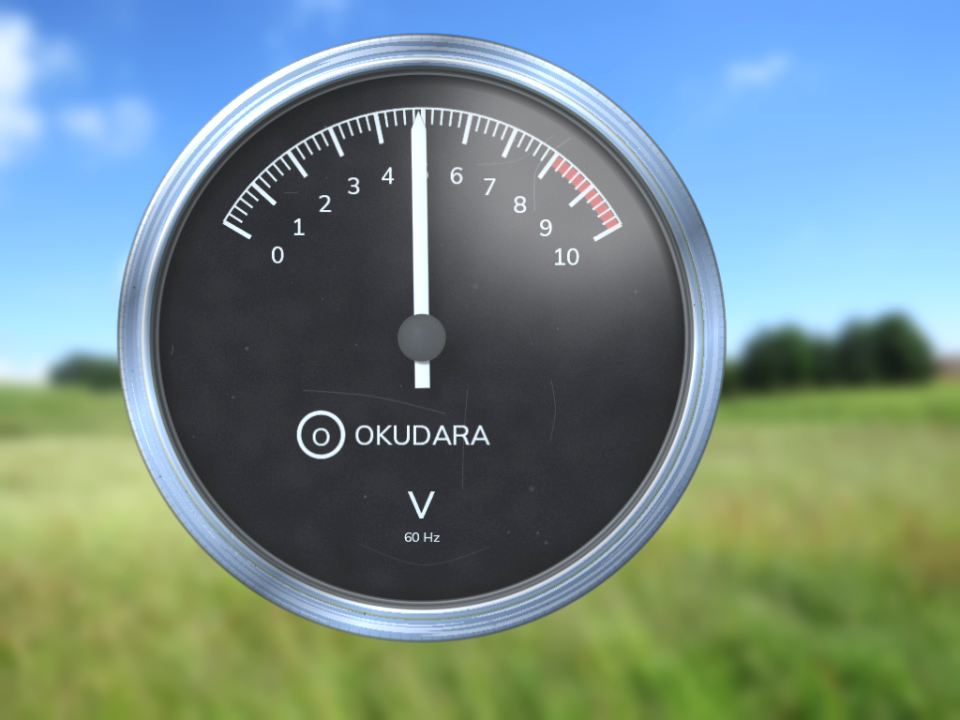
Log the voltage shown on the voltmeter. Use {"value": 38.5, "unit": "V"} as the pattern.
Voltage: {"value": 4.9, "unit": "V"}
